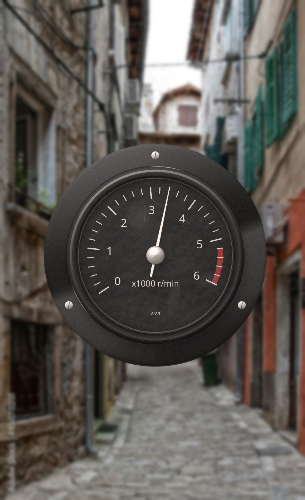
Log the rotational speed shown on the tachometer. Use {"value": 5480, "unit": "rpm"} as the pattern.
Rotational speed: {"value": 3400, "unit": "rpm"}
